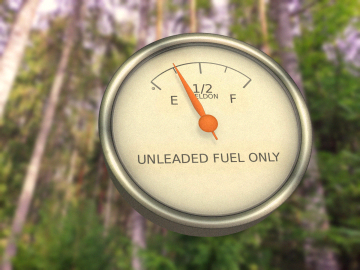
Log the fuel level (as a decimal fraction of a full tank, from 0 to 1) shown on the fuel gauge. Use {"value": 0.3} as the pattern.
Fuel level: {"value": 0.25}
